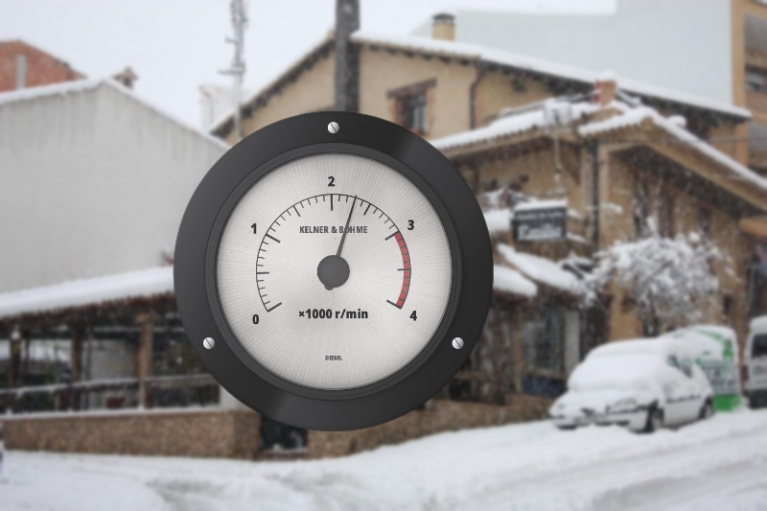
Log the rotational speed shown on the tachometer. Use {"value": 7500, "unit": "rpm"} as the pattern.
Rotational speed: {"value": 2300, "unit": "rpm"}
